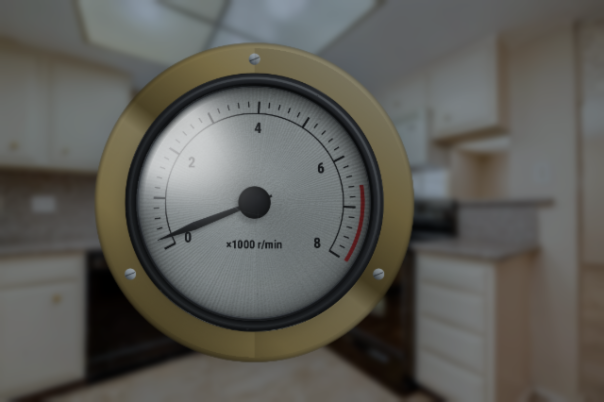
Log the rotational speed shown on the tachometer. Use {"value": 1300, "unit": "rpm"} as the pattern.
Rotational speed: {"value": 200, "unit": "rpm"}
